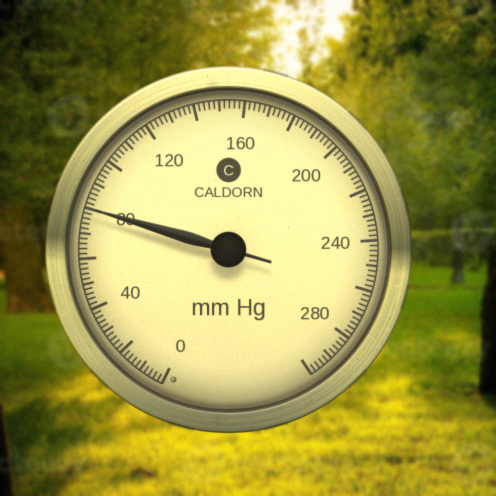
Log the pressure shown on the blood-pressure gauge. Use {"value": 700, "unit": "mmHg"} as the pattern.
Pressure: {"value": 80, "unit": "mmHg"}
